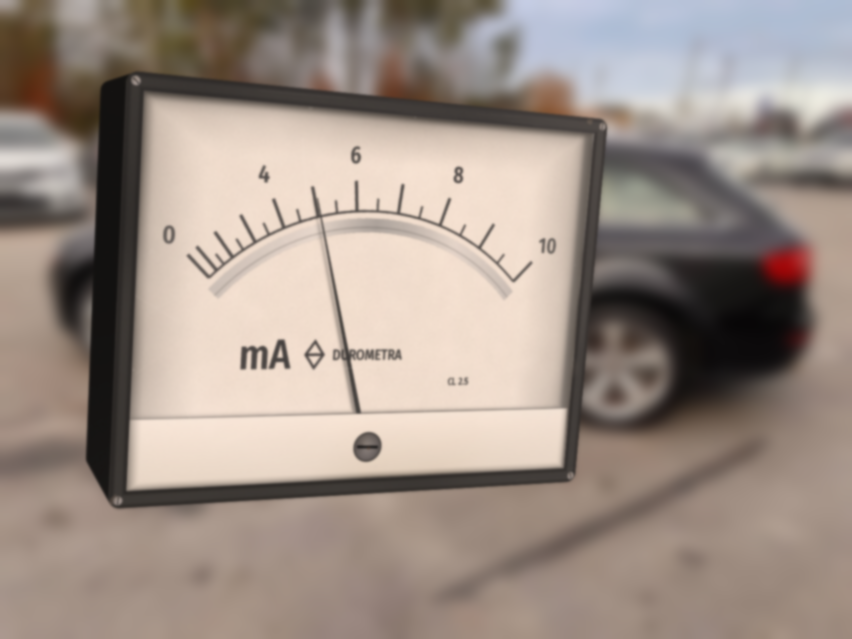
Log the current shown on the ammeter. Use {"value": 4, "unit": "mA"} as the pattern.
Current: {"value": 5, "unit": "mA"}
